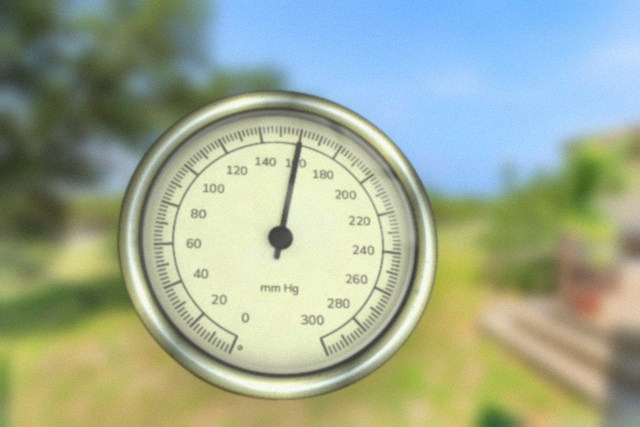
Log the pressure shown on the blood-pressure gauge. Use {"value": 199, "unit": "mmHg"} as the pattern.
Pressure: {"value": 160, "unit": "mmHg"}
